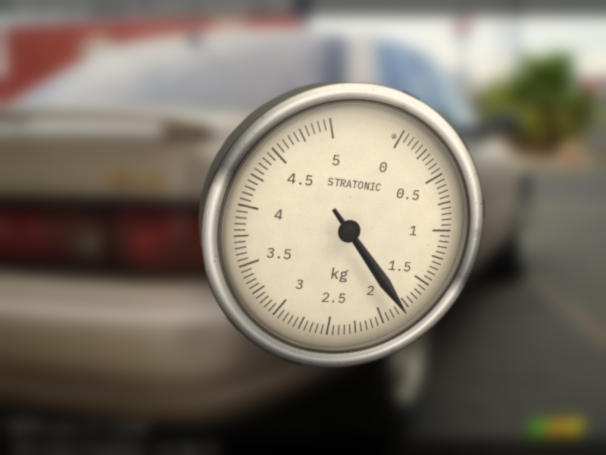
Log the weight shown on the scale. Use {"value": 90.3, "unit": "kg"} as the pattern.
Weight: {"value": 1.8, "unit": "kg"}
